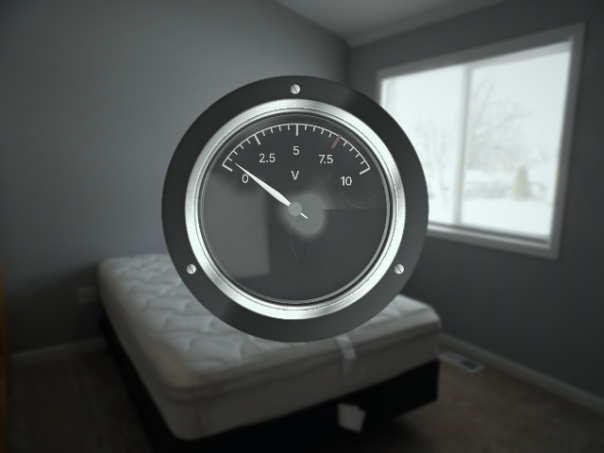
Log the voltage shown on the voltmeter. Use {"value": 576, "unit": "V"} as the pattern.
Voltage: {"value": 0.5, "unit": "V"}
